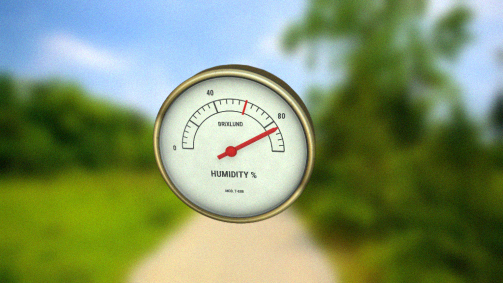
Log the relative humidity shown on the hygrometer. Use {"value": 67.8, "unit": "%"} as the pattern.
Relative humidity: {"value": 84, "unit": "%"}
